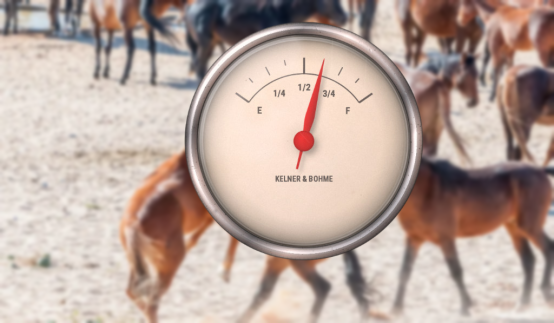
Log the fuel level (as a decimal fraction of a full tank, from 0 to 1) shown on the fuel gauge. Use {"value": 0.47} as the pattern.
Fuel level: {"value": 0.625}
